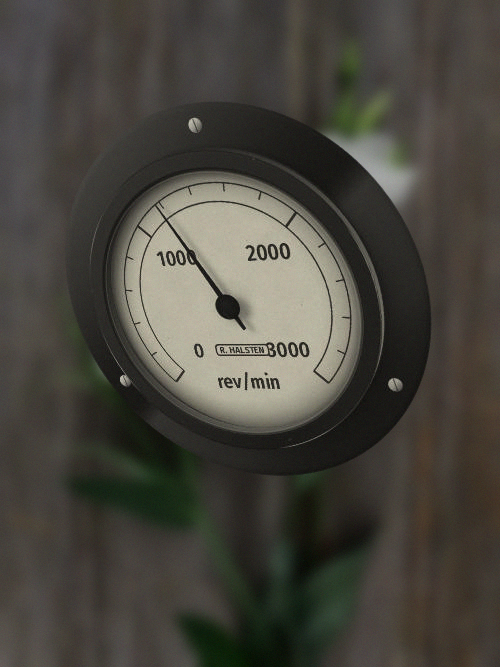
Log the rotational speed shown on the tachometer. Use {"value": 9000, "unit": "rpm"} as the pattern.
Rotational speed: {"value": 1200, "unit": "rpm"}
